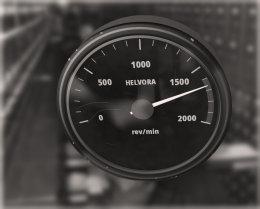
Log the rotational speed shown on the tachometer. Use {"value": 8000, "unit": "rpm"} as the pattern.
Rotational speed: {"value": 1650, "unit": "rpm"}
